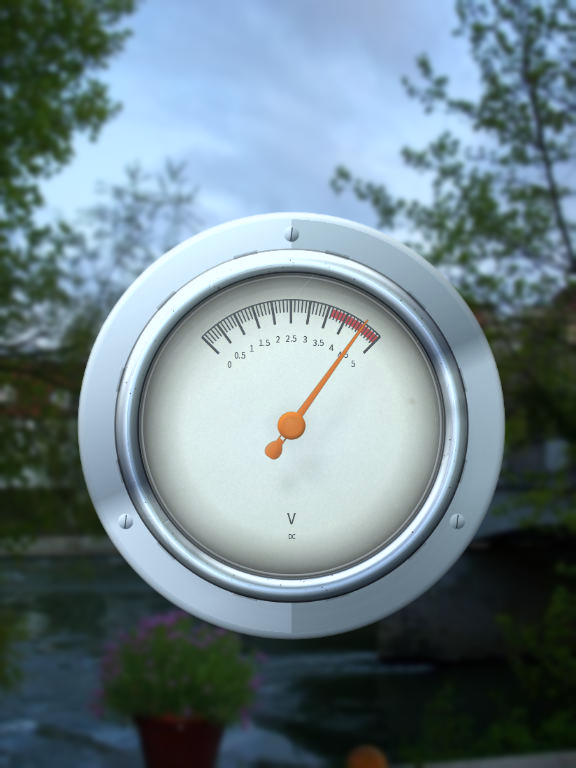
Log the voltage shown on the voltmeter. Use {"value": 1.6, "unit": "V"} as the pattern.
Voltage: {"value": 4.5, "unit": "V"}
